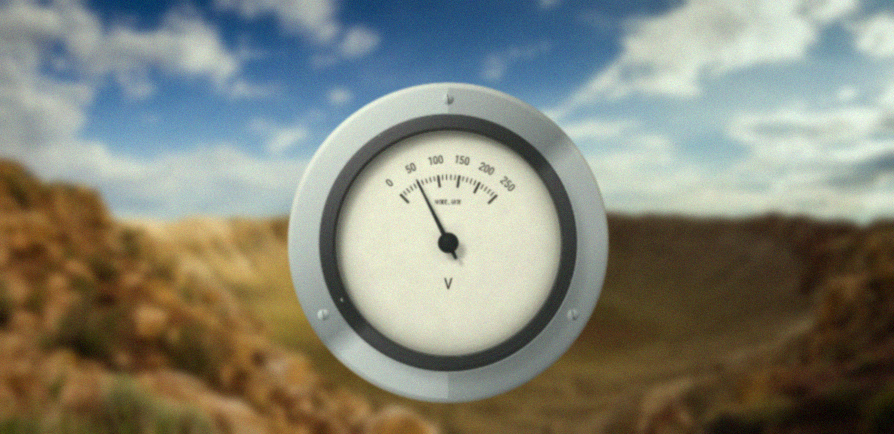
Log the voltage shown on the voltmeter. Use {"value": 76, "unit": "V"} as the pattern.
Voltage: {"value": 50, "unit": "V"}
